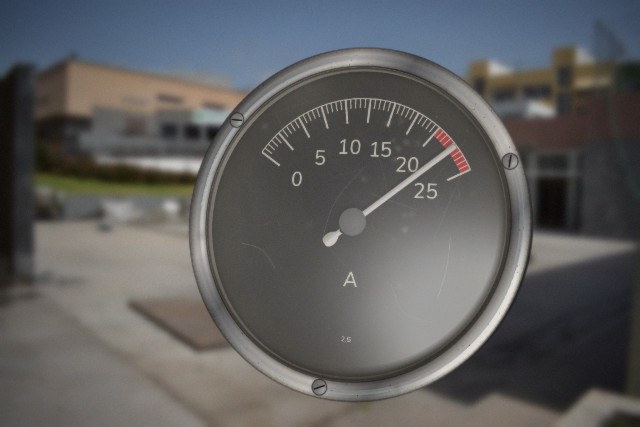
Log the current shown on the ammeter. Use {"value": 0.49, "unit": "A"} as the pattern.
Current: {"value": 22.5, "unit": "A"}
